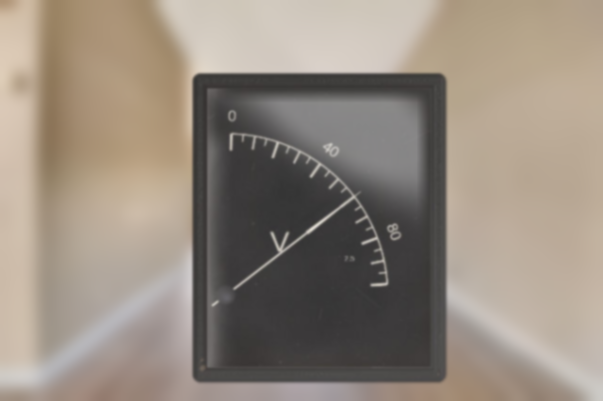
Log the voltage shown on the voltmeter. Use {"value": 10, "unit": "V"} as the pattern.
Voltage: {"value": 60, "unit": "V"}
